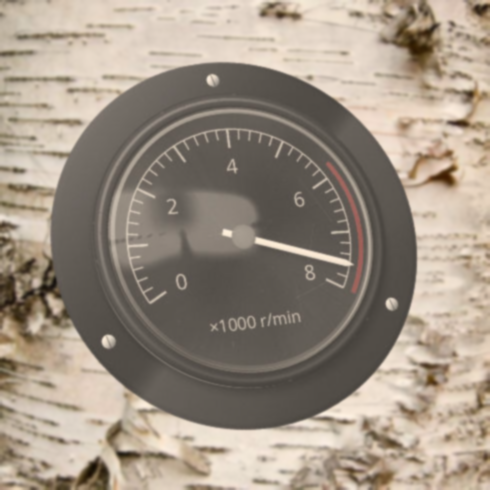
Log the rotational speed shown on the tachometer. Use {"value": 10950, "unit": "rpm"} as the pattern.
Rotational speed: {"value": 7600, "unit": "rpm"}
